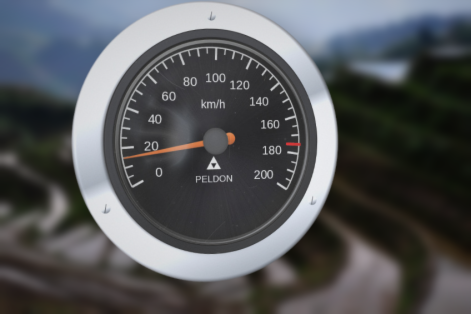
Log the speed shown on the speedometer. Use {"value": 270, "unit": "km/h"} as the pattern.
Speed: {"value": 15, "unit": "km/h"}
